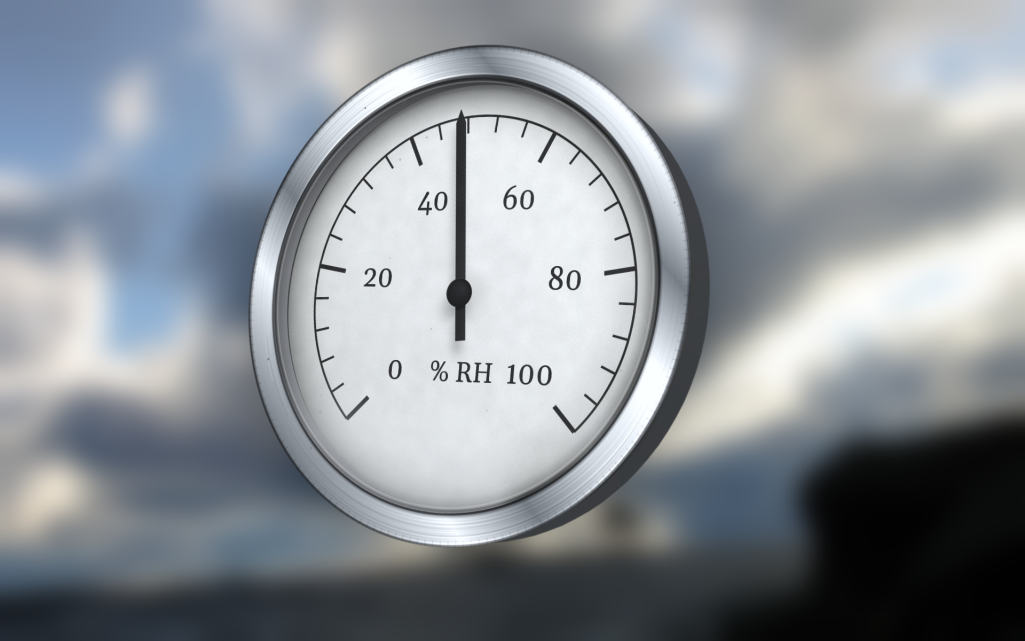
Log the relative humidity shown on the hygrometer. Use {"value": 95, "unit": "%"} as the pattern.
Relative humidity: {"value": 48, "unit": "%"}
